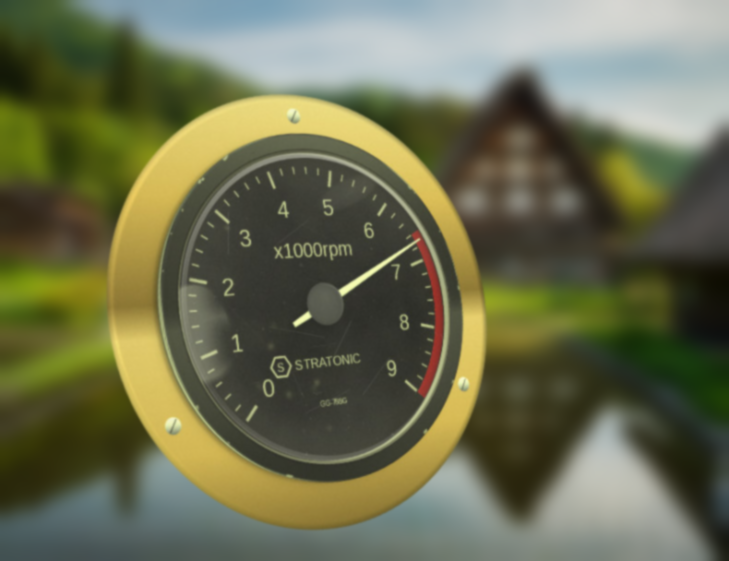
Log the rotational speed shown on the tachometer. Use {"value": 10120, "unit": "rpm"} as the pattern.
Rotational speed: {"value": 6700, "unit": "rpm"}
